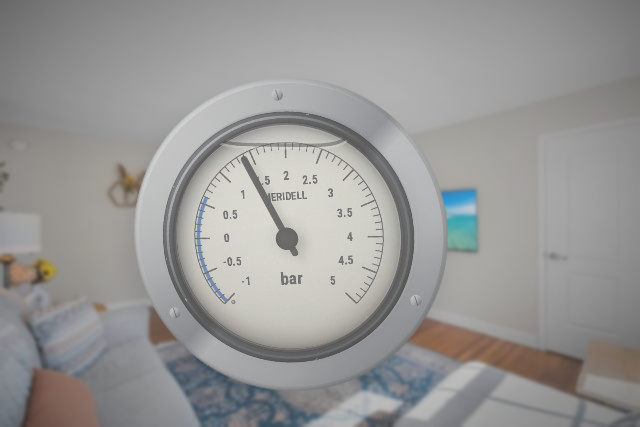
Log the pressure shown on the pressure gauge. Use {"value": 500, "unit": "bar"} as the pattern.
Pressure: {"value": 1.4, "unit": "bar"}
